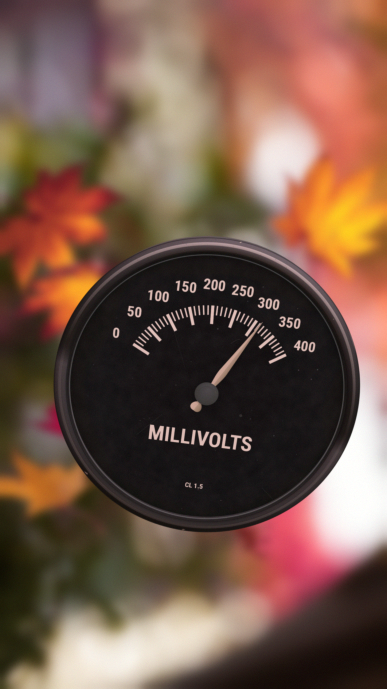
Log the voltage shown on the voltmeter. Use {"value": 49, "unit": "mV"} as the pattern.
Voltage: {"value": 310, "unit": "mV"}
